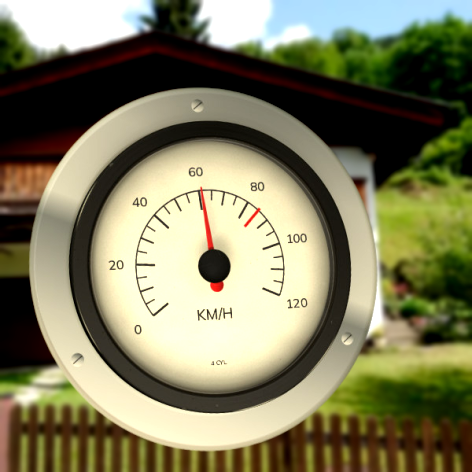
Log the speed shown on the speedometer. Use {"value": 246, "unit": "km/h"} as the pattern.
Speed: {"value": 60, "unit": "km/h"}
